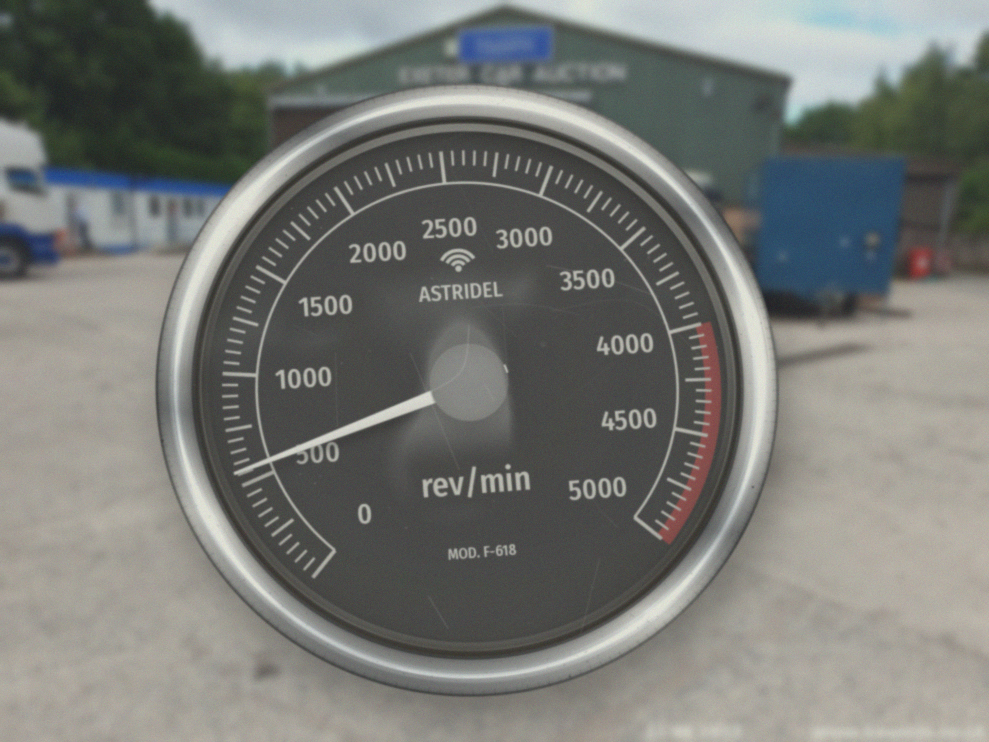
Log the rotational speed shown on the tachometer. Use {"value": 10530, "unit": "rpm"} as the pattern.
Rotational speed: {"value": 550, "unit": "rpm"}
